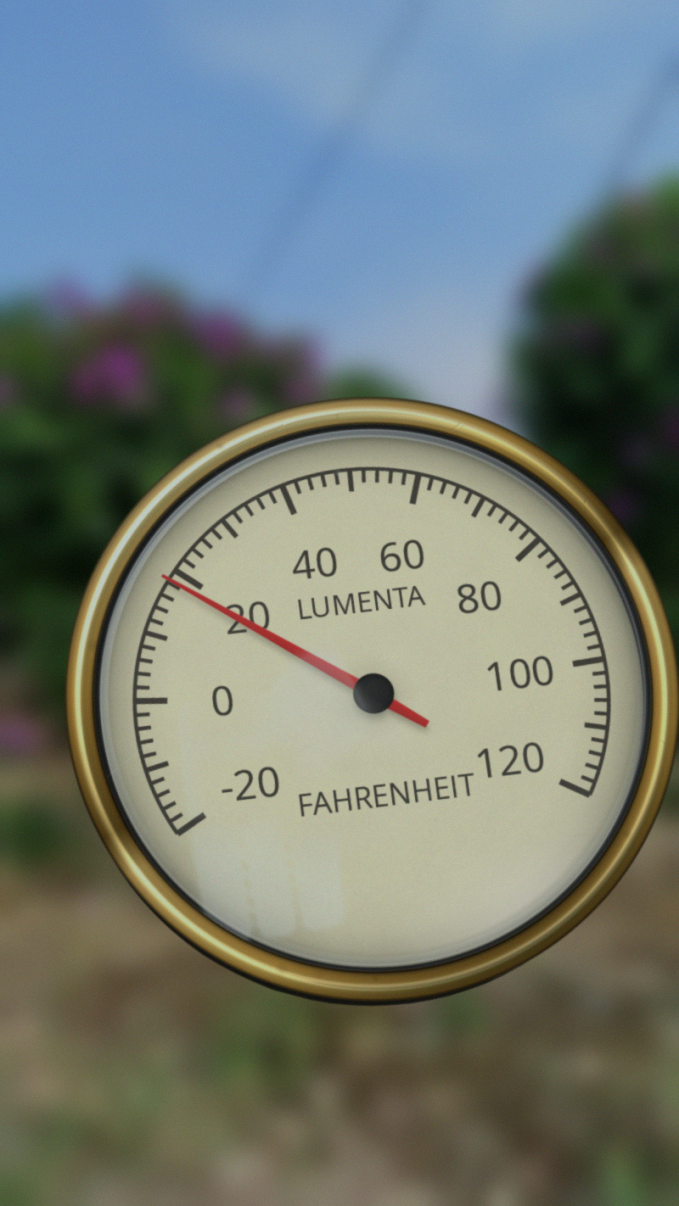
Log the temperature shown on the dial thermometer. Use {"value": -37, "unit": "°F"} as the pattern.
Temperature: {"value": 18, "unit": "°F"}
